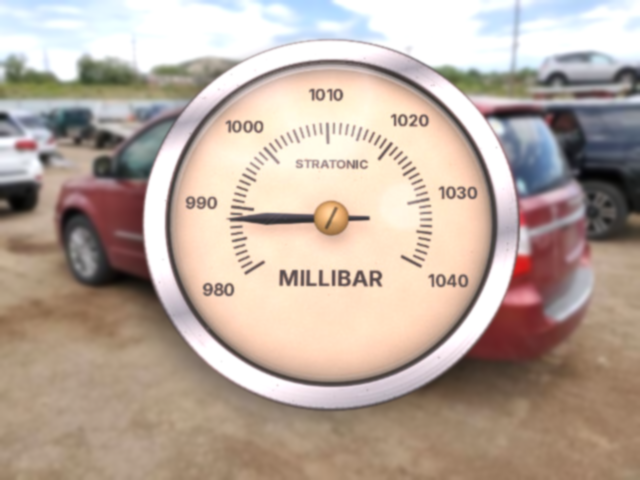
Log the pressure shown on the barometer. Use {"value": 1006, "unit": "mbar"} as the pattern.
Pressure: {"value": 988, "unit": "mbar"}
